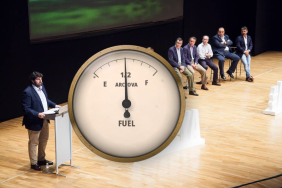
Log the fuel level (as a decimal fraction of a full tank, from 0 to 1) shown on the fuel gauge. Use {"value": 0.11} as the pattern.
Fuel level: {"value": 0.5}
